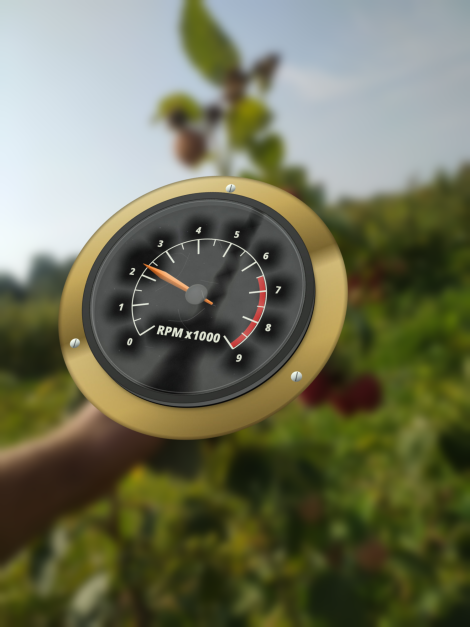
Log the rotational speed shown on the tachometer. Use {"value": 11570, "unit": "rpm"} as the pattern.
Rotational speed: {"value": 2250, "unit": "rpm"}
